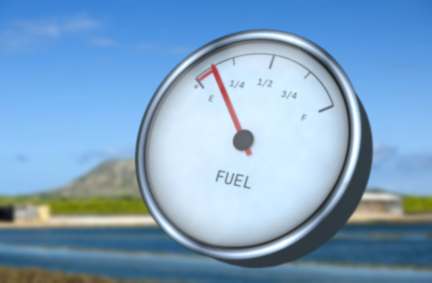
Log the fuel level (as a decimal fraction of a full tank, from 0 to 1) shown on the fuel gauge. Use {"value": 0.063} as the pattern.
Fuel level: {"value": 0.125}
